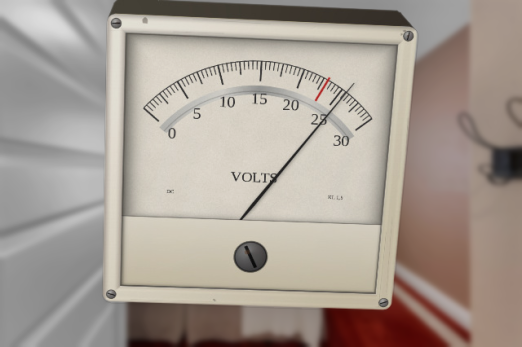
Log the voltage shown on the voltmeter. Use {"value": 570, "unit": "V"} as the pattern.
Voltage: {"value": 25.5, "unit": "V"}
